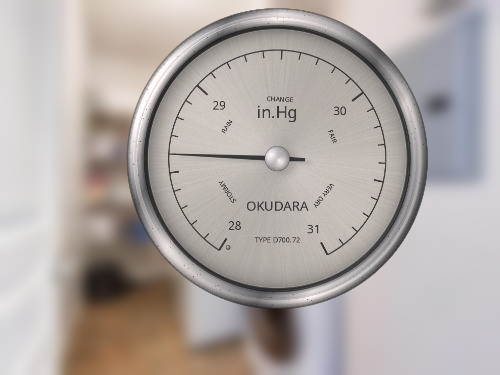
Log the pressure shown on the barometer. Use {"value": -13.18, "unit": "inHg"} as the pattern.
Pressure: {"value": 28.6, "unit": "inHg"}
